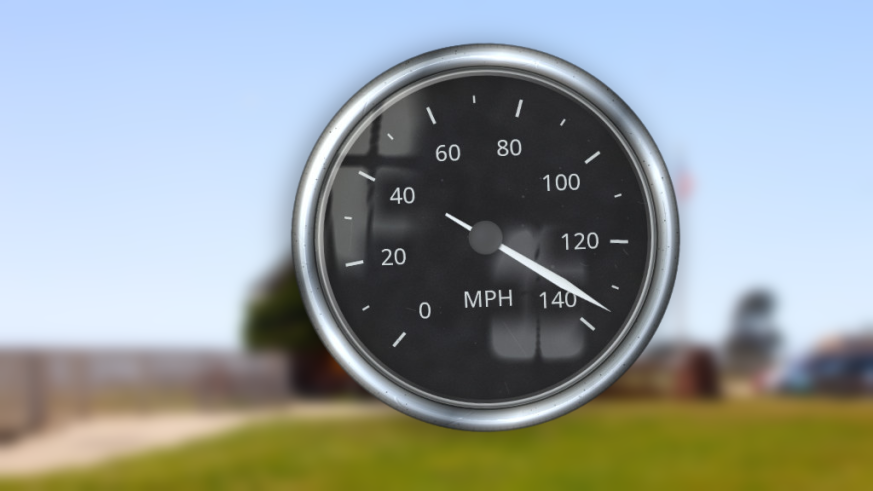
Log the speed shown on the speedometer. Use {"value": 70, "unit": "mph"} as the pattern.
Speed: {"value": 135, "unit": "mph"}
